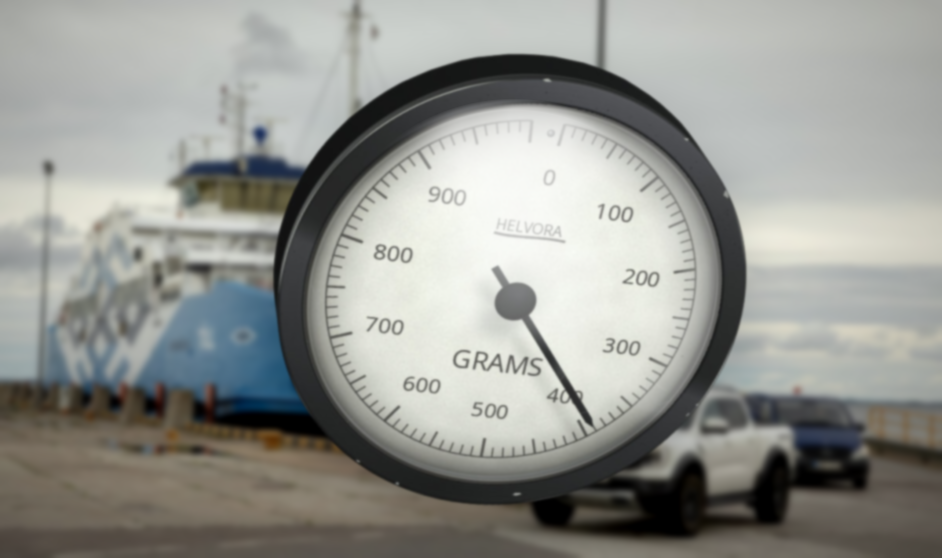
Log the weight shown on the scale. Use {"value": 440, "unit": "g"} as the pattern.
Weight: {"value": 390, "unit": "g"}
